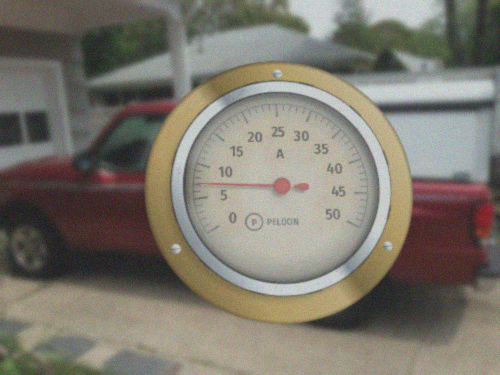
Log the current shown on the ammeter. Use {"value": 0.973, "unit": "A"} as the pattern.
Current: {"value": 7, "unit": "A"}
